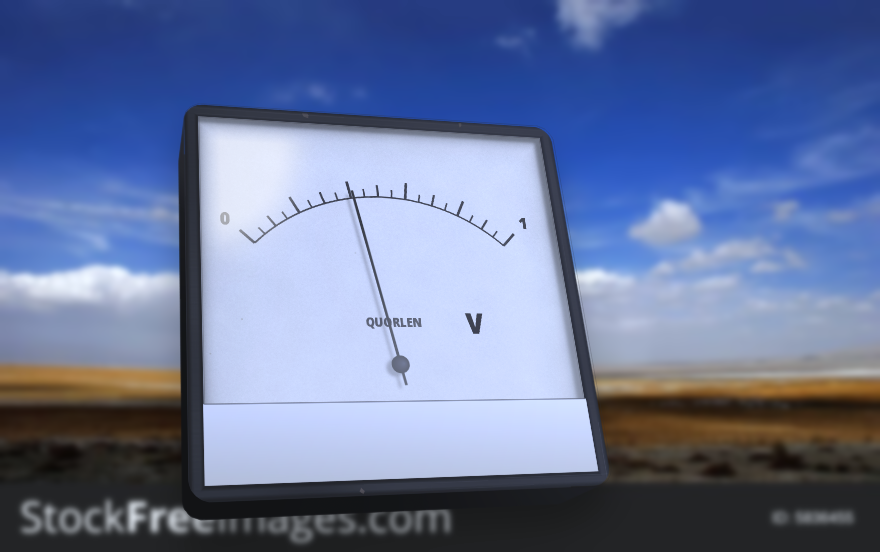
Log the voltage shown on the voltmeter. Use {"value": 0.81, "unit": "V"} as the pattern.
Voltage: {"value": 0.4, "unit": "V"}
